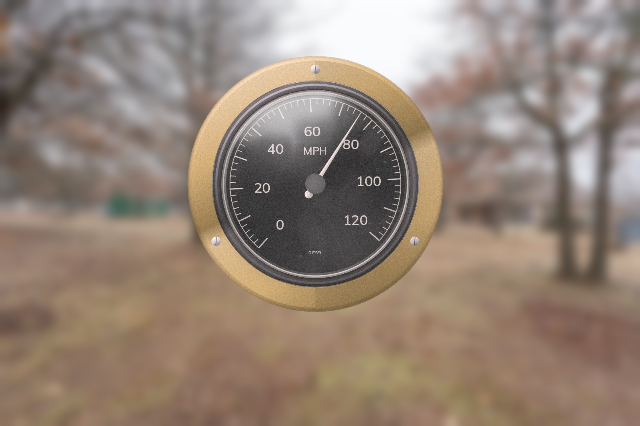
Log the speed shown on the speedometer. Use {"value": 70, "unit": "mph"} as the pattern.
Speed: {"value": 76, "unit": "mph"}
